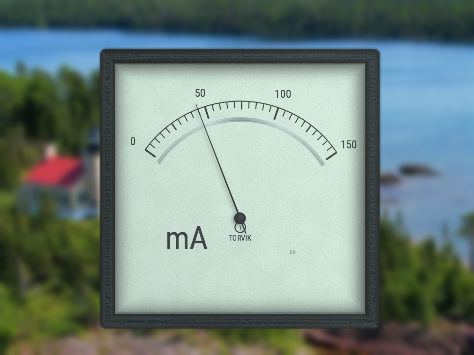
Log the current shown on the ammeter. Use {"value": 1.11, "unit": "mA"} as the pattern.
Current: {"value": 45, "unit": "mA"}
